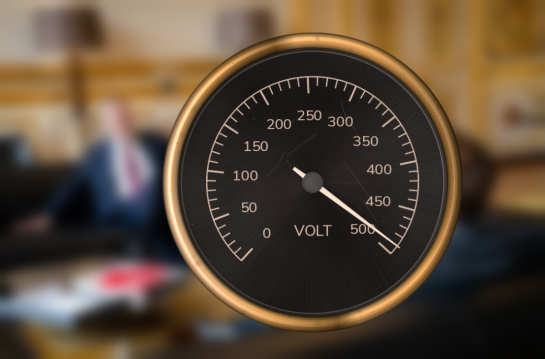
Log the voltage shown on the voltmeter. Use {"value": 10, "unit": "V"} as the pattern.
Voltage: {"value": 490, "unit": "V"}
